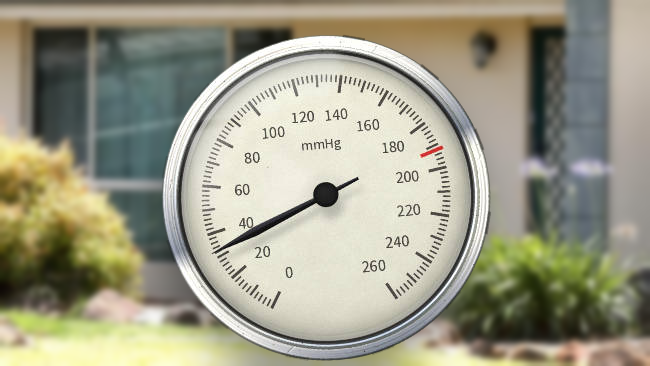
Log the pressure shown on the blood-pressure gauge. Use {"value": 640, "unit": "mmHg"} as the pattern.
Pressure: {"value": 32, "unit": "mmHg"}
